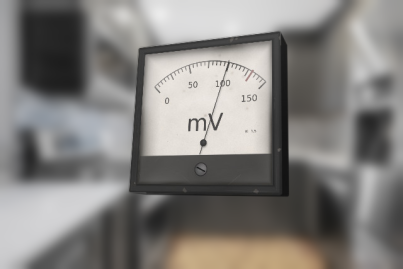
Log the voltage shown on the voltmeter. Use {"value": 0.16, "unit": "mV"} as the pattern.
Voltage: {"value": 100, "unit": "mV"}
